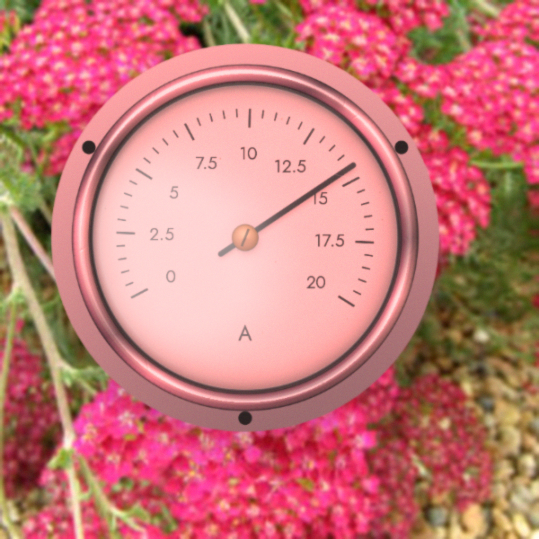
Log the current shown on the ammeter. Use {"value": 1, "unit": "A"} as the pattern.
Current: {"value": 14.5, "unit": "A"}
